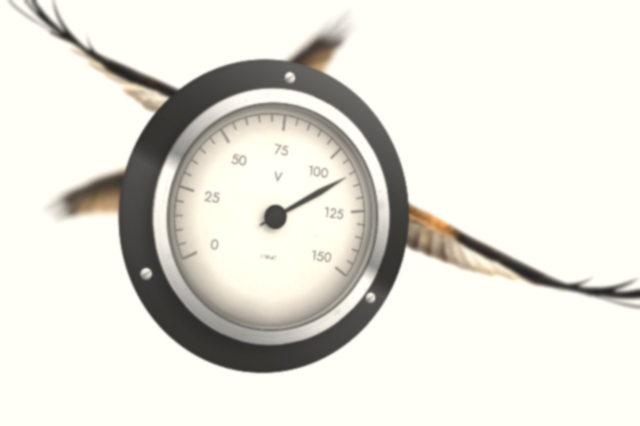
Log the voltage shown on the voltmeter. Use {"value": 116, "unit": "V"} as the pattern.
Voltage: {"value": 110, "unit": "V"}
